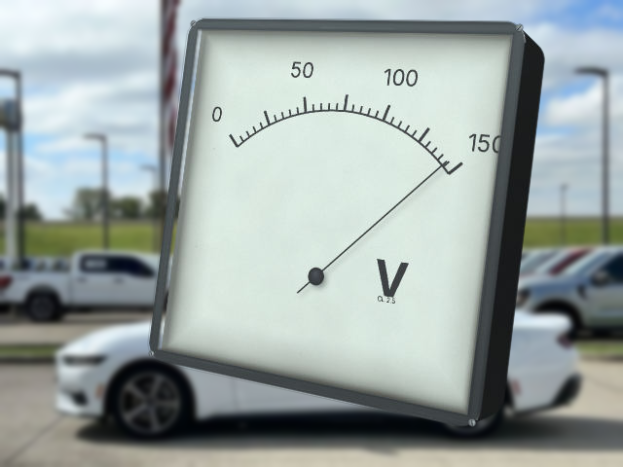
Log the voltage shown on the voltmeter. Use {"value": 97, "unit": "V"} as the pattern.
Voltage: {"value": 145, "unit": "V"}
